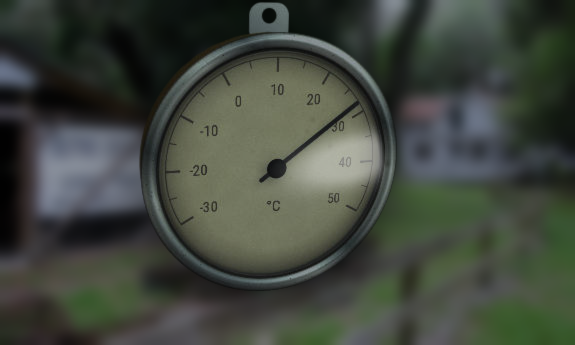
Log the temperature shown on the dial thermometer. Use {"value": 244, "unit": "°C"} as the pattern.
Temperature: {"value": 27.5, "unit": "°C"}
